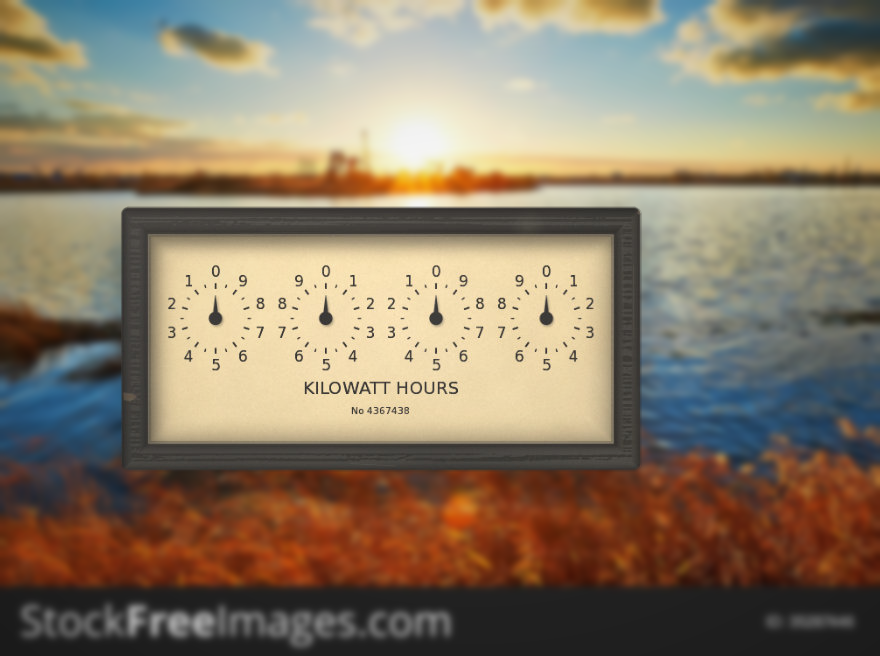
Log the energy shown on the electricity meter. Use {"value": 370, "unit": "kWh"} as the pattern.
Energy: {"value": 0, "unit": "kWh"}
